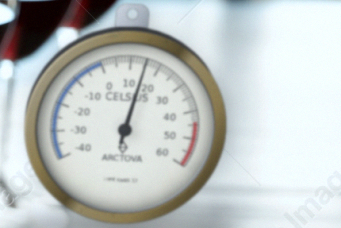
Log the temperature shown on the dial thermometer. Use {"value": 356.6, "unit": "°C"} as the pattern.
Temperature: {"value": 15, "unit": "°C"}
